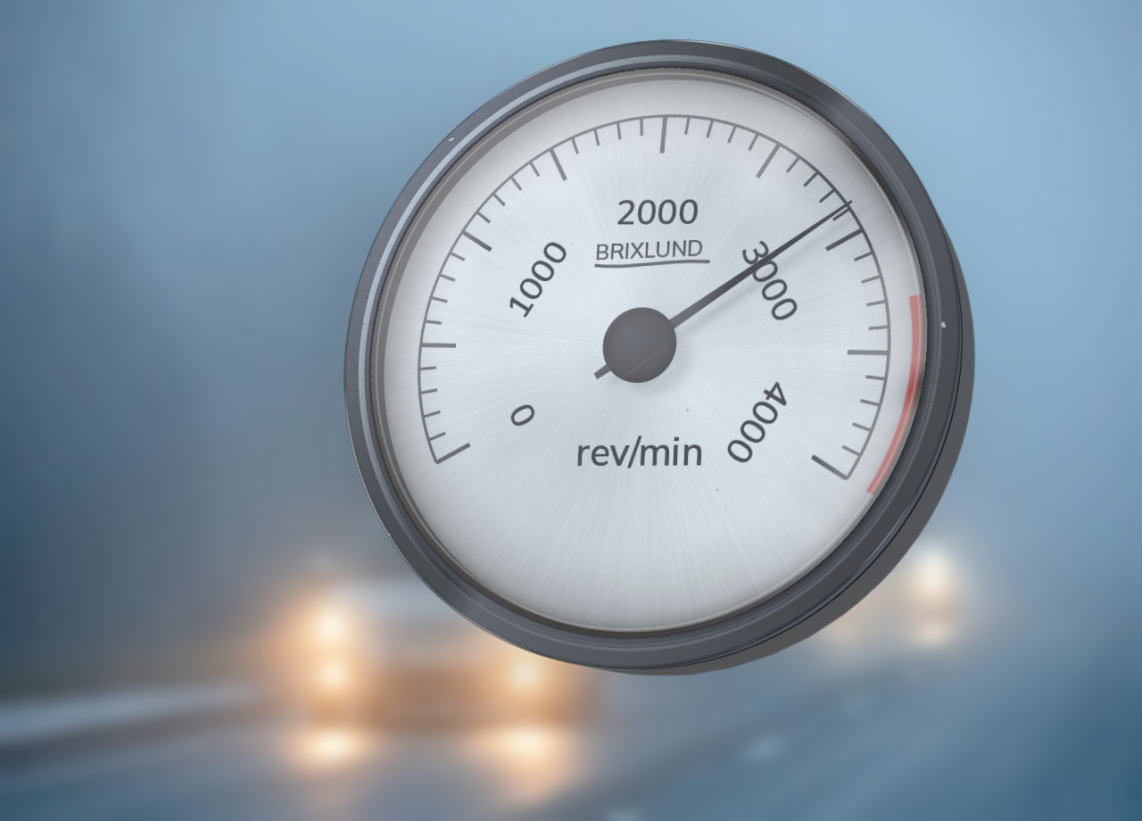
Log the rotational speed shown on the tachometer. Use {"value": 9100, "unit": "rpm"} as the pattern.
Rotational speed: {"value": 2900, "unit": "rpm"}
